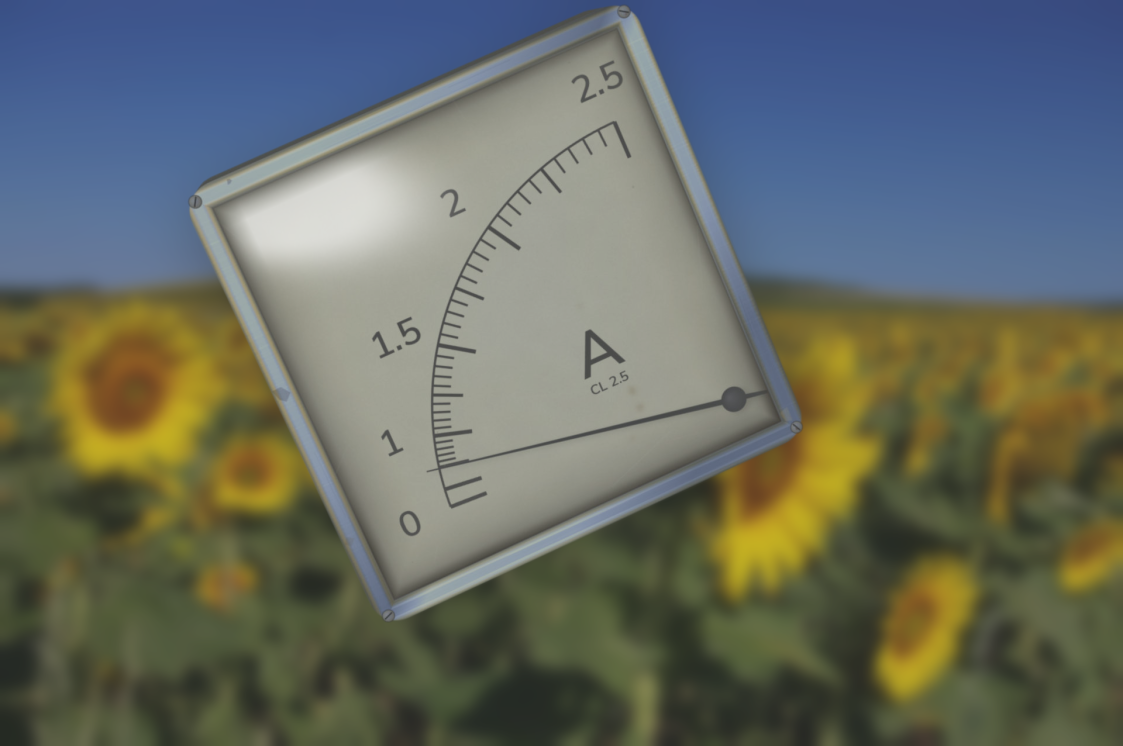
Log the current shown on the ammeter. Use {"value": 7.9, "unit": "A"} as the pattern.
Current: {"value": 0.75, "unit": "A"}
